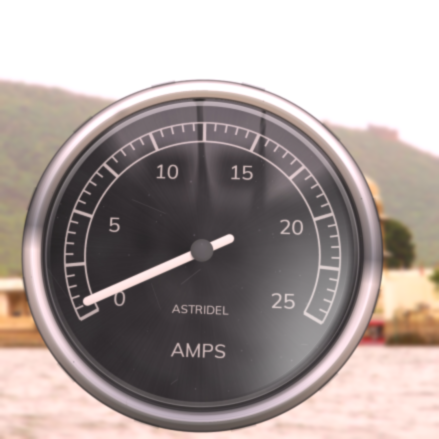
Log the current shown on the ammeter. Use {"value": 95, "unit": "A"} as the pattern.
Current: {"value": 0.5, "unit": "A"}
